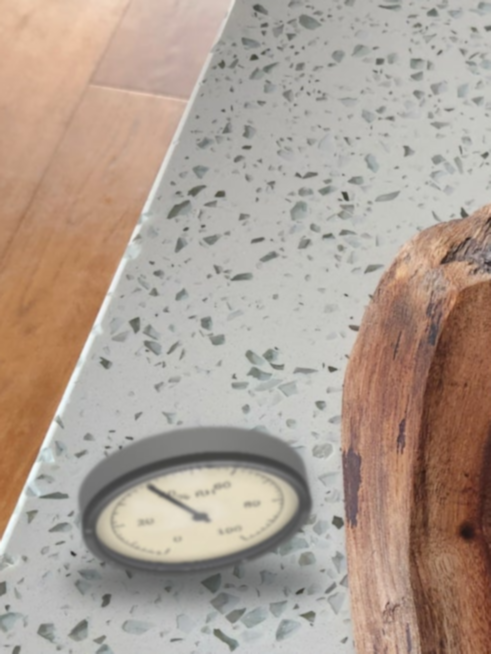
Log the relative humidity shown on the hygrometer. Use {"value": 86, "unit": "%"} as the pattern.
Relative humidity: {"value": 40, "unit": "%"}
